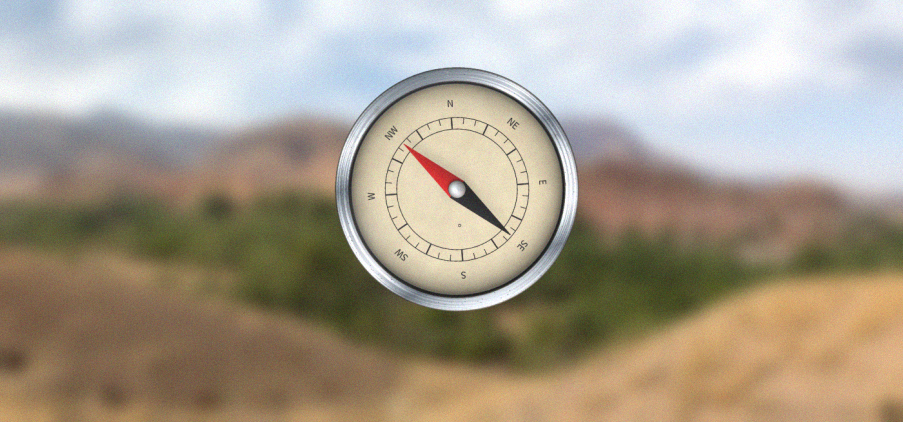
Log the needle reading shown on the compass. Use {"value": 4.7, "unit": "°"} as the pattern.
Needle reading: {"value": 315, "unit": "°"}
